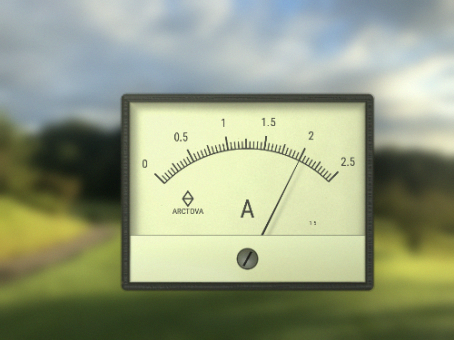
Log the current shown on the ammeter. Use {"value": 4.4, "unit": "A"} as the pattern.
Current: {"value": 2, "unit": "A"}
